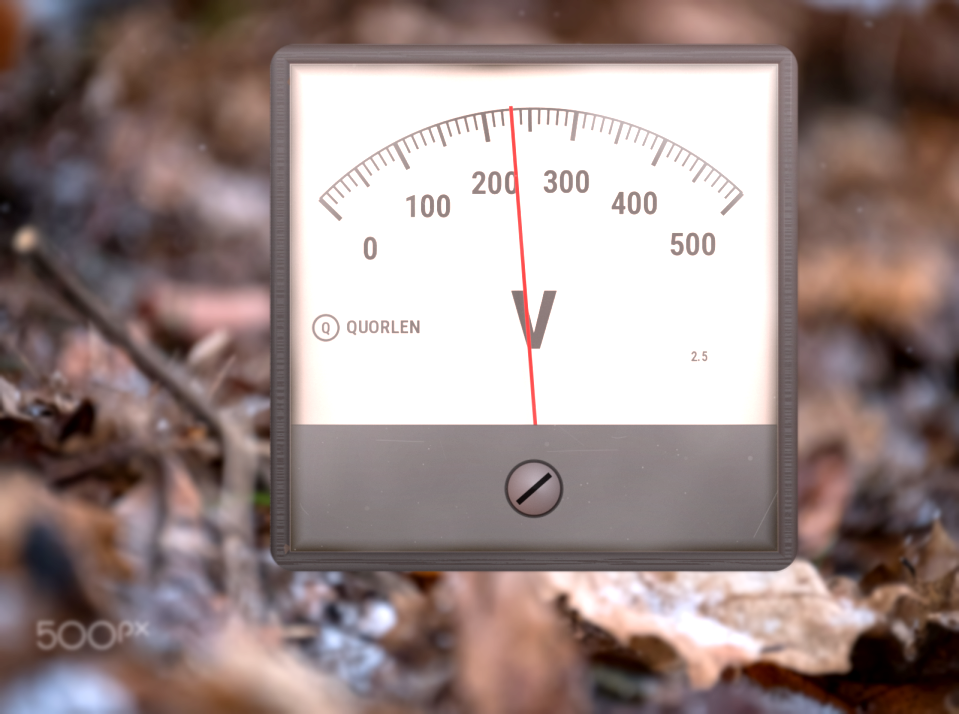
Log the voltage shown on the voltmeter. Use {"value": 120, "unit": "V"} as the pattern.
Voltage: {"value": 230, "unit": "V"}
